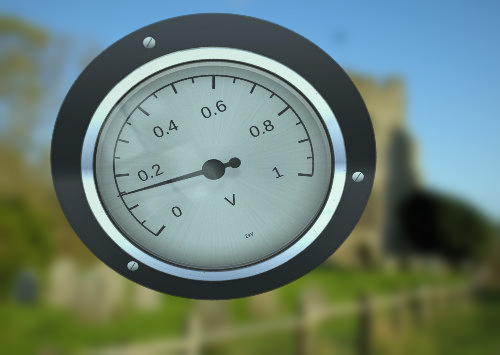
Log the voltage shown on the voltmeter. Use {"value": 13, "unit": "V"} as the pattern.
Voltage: {"value": 0.15, "unit": "V"}
